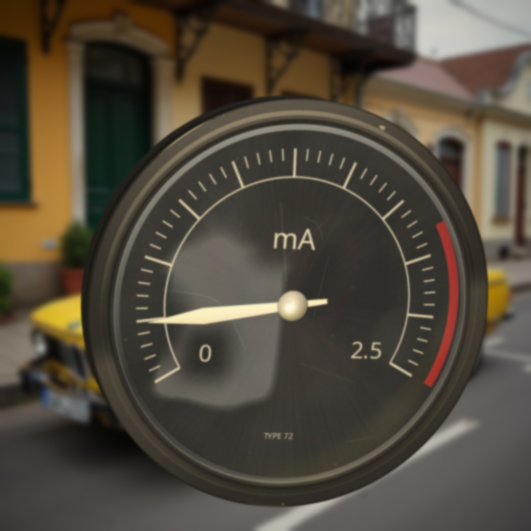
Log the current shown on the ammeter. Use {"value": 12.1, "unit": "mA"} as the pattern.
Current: {"value": 0.25, "unit": "mA"}
